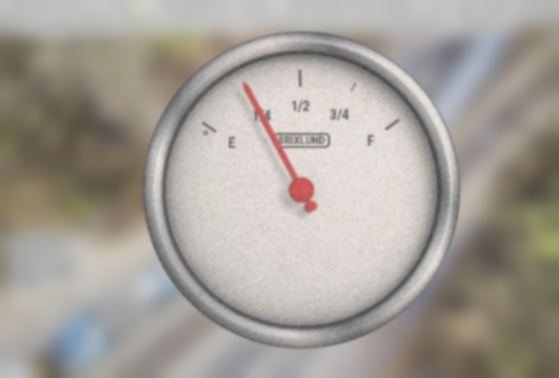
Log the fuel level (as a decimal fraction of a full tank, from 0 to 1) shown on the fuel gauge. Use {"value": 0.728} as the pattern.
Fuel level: {"value": 0.25}
